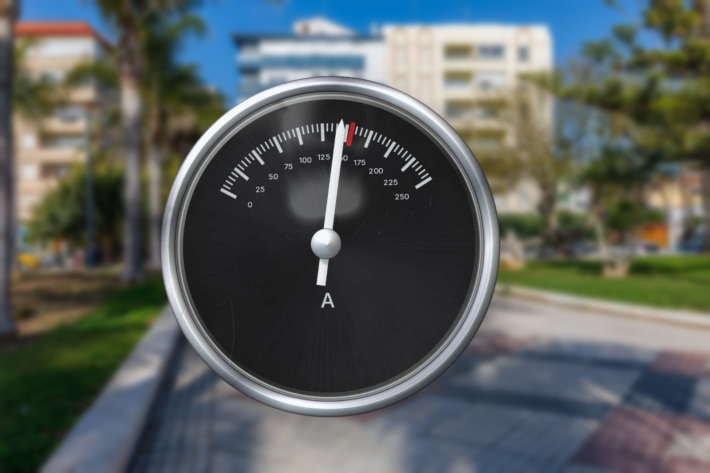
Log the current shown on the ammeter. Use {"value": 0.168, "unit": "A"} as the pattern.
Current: {"value": 145, "unit": "A"}
